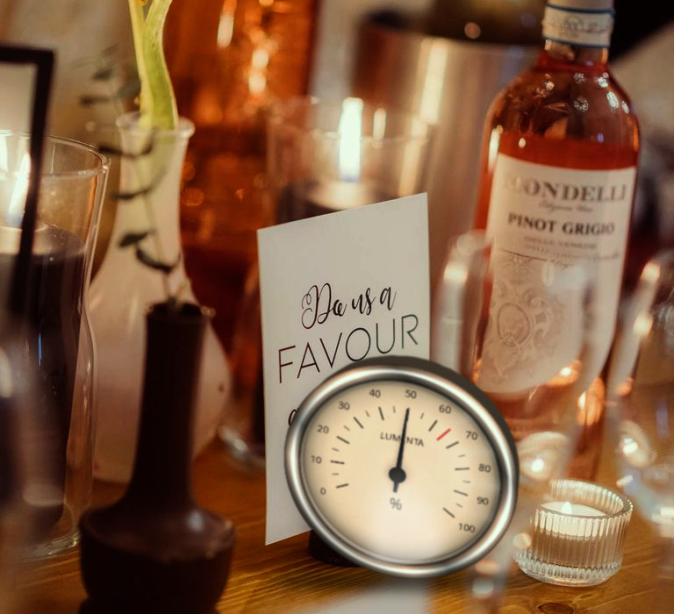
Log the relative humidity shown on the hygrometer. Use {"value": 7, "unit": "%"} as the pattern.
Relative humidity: {"value": 50, "unit": "%"}
